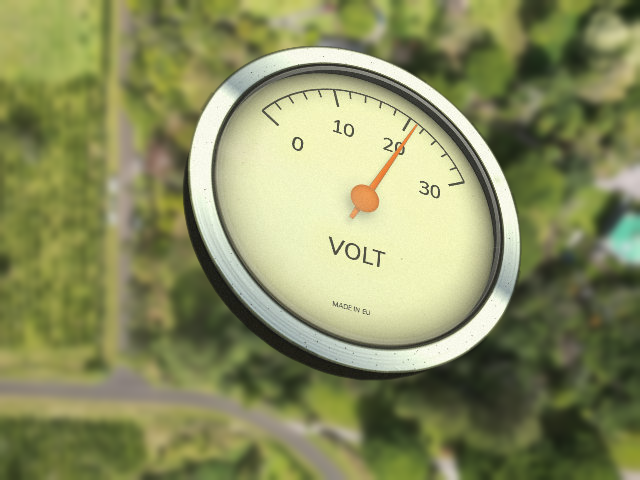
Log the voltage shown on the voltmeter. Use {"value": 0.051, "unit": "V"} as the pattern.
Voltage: {"value": 21, "unit": "V"}
